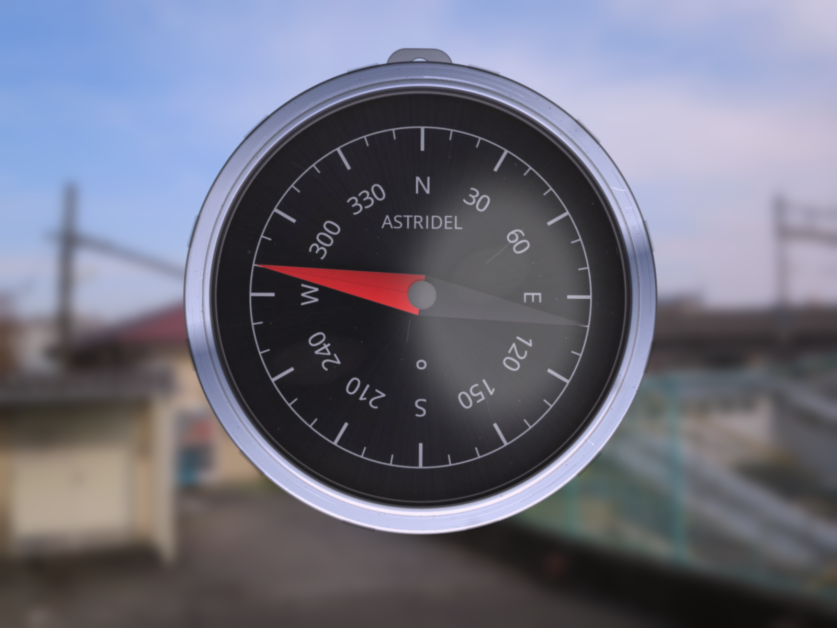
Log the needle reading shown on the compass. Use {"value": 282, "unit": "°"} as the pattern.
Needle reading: {"value": 280, "unit": "°"}
